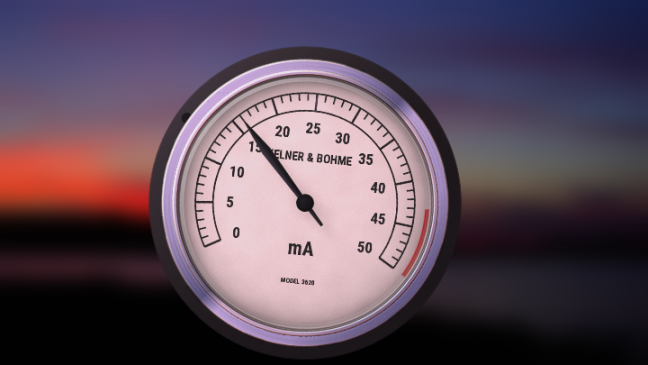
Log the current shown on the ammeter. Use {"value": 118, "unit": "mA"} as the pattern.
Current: {"value": 16, "unit": "mA"}
